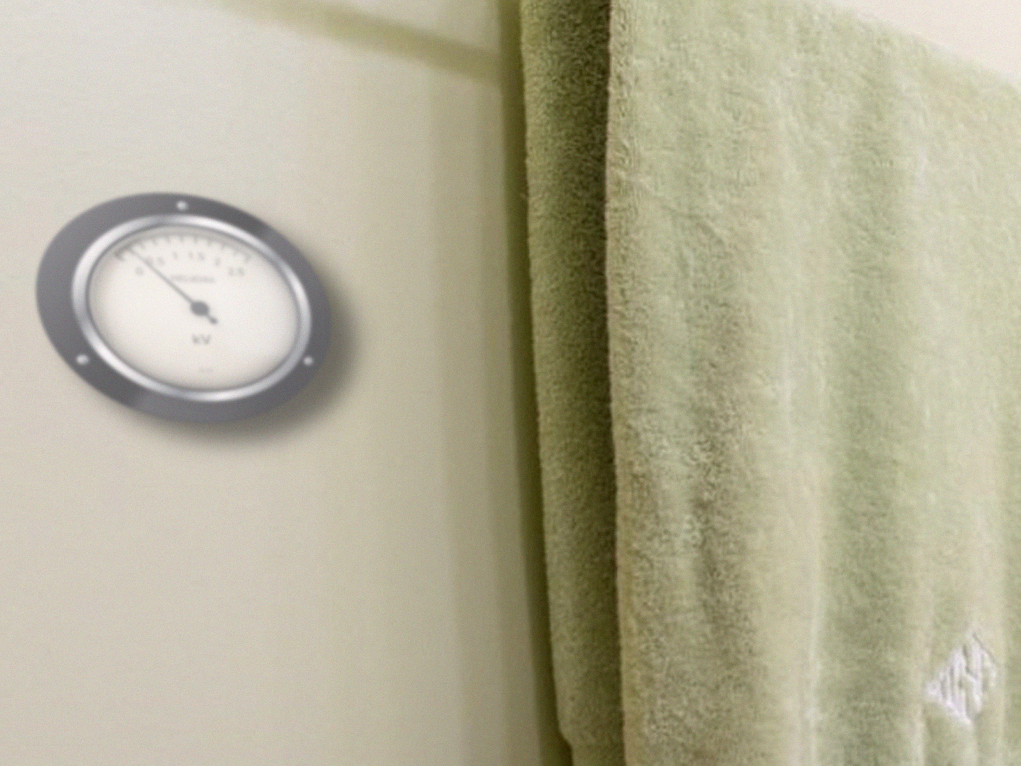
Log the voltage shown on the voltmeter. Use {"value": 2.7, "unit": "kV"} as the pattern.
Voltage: {"value": 0.25, "unit": "kV"}
